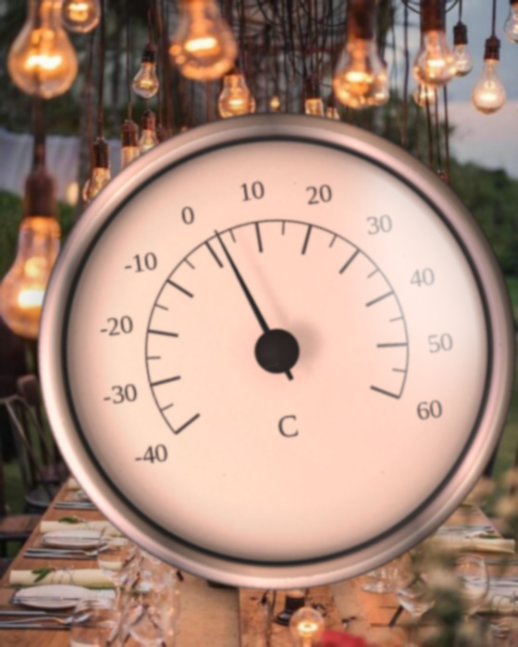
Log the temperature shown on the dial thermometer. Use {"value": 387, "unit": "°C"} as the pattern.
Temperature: {"value": 2.5, "unit": "°C"}
